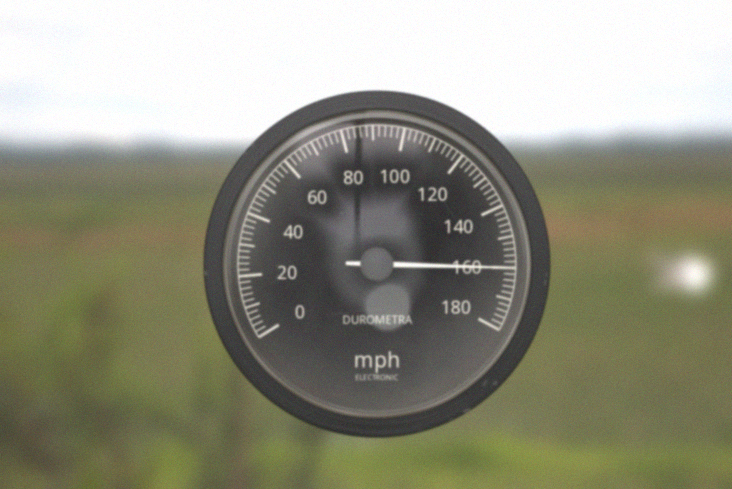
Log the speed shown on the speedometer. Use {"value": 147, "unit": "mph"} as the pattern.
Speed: {"value": 160, "unit": "mph"}
